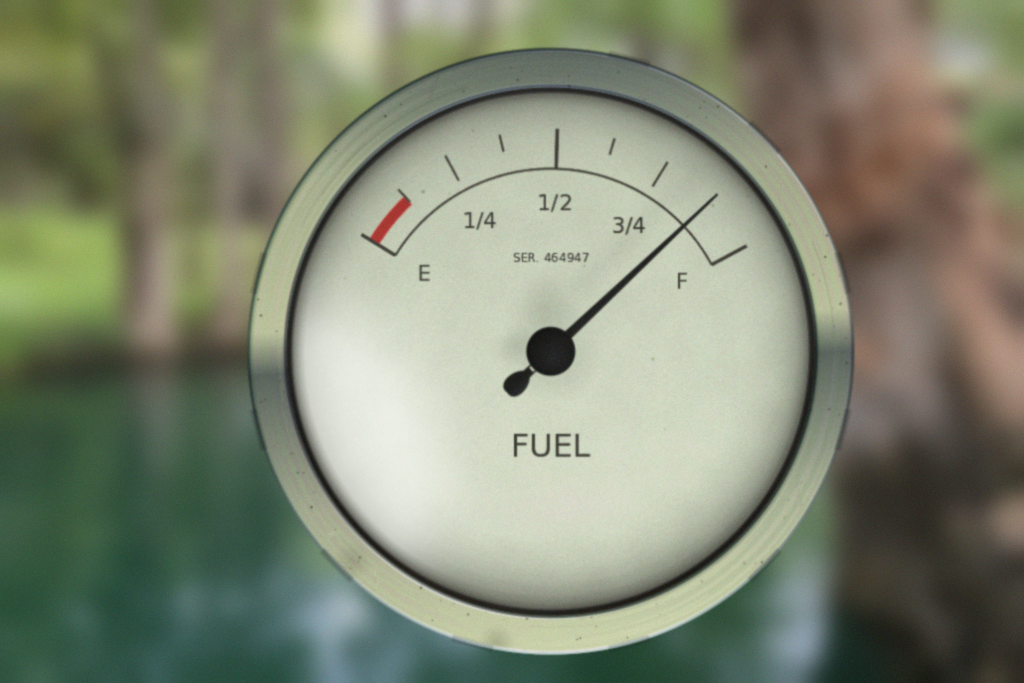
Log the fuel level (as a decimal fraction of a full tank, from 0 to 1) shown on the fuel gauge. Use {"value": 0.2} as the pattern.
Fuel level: {"value": 0.875}
